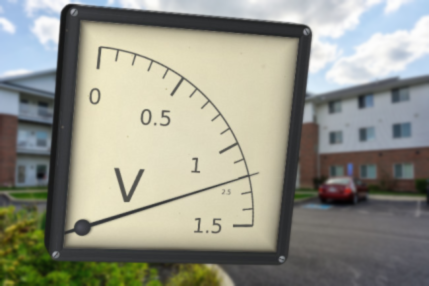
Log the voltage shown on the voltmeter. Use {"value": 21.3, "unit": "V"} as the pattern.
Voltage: {"value": 1.2, "unit": "V"}
